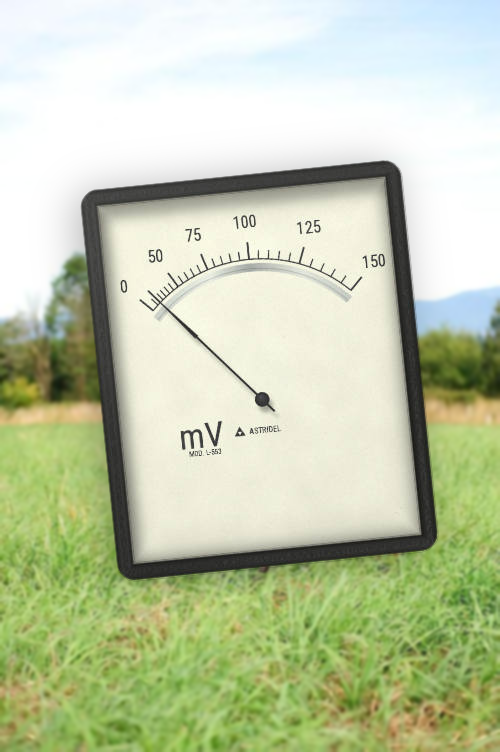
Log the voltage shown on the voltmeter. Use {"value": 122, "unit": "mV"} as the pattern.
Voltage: {"value": 25, "unit": "mV"}
